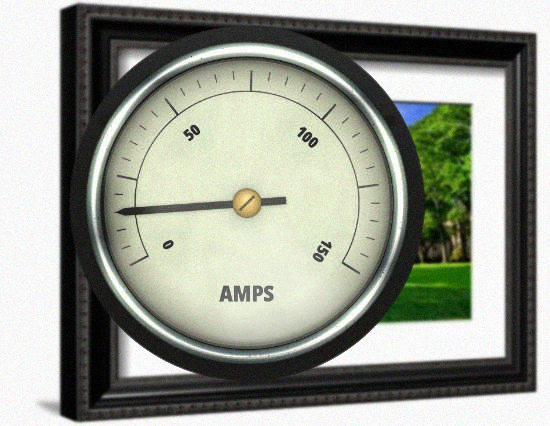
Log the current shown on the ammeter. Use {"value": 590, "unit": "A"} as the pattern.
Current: {"value": 15, "unit": "A"}
